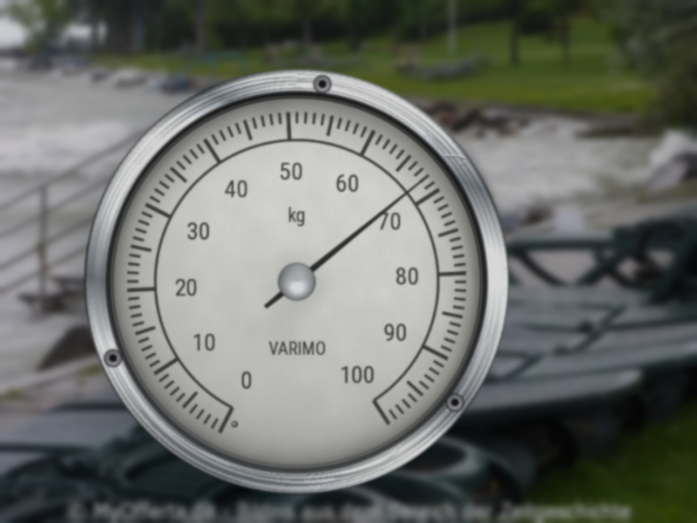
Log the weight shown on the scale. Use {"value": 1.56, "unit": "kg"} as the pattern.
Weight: {"value": 68, "unit": "kg"}
